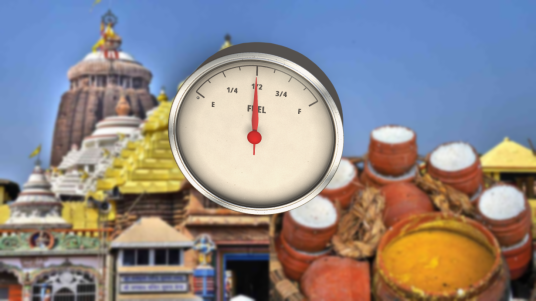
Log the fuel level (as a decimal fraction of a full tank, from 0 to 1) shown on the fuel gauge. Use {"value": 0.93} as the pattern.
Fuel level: {"value": 0.5}
